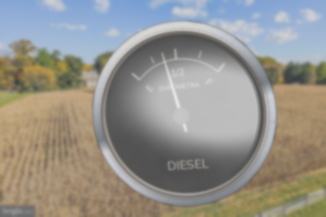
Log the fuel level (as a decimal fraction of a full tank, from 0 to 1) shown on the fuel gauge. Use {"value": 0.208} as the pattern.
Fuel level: {"value": 0.375}
